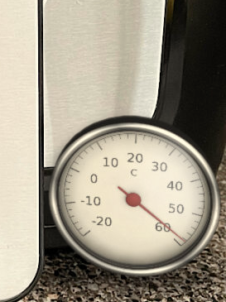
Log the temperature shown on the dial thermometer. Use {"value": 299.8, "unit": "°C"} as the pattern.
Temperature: {"value": 58, "unit": "°C"}
